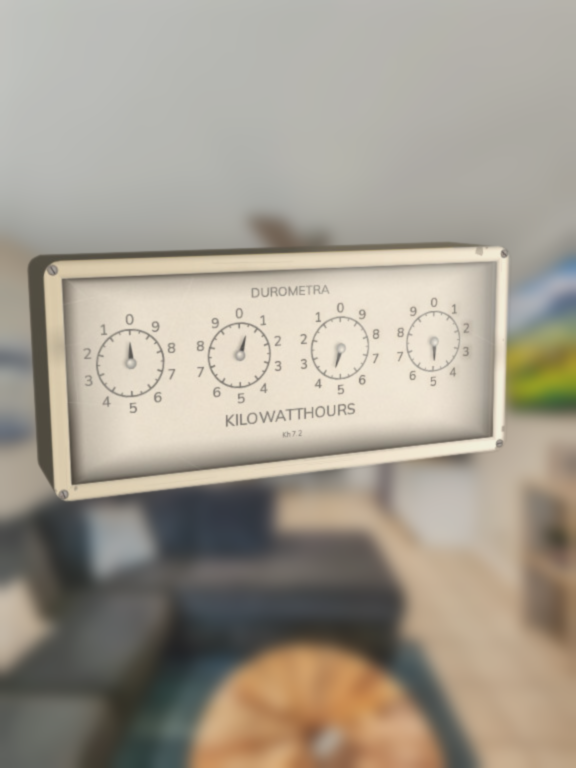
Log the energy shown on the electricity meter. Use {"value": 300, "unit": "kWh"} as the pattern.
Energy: {"value": 45, "unit": "kWh"}
